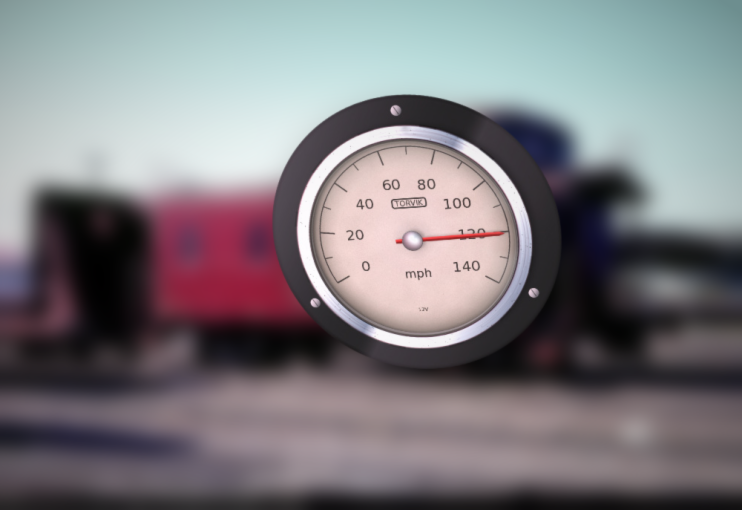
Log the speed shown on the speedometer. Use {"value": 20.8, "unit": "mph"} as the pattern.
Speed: {"value": 120, "unit": "mph"}
